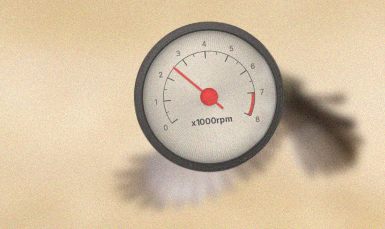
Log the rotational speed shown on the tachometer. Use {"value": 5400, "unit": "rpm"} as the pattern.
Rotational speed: {"value": 2500, "unit": "rpm"}
